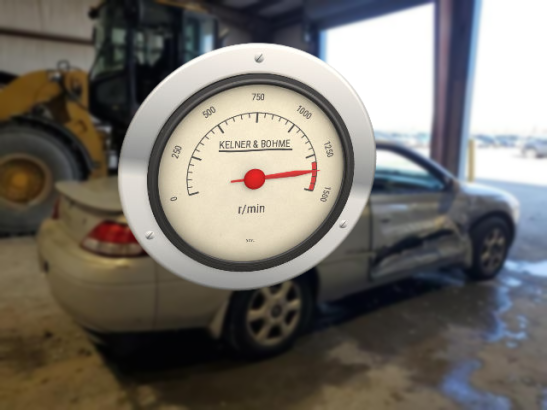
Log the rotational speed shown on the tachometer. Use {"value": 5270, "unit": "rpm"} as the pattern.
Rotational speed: {"value": 1350, "unit": "rpm"}
